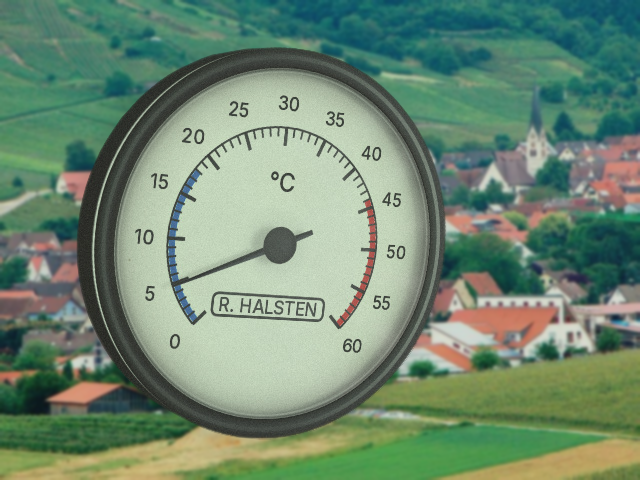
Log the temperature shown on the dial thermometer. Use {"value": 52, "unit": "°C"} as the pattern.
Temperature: {"value": 5, "unit": "°C"}
